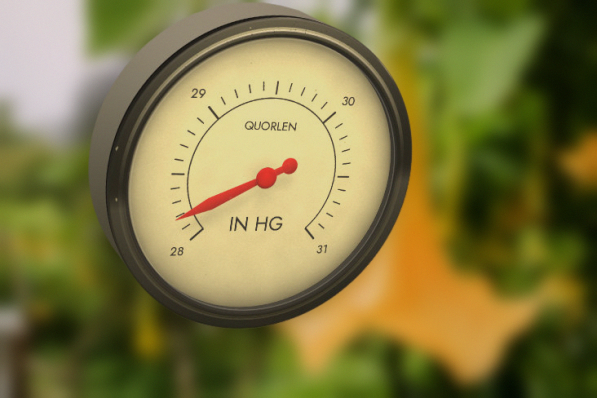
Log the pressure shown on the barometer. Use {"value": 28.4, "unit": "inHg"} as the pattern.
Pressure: {"value": 28.2, "unit": "inHg"}
